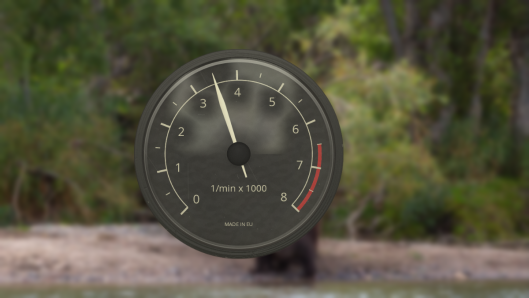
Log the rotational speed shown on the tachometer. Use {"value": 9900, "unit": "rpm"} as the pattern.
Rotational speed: {"value": 3500, "unit": "rpm"}
